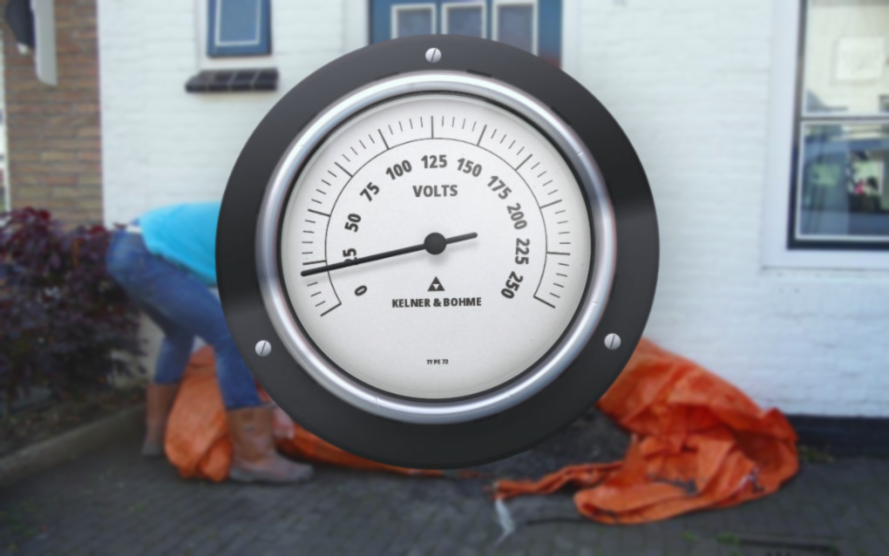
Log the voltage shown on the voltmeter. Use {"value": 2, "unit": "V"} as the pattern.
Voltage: {"value": 20, "unit": "V"}
